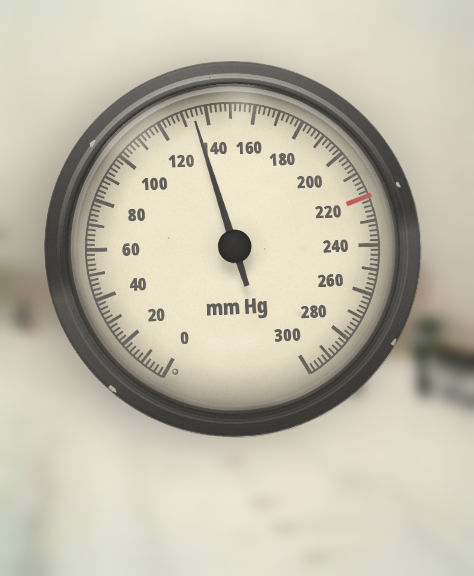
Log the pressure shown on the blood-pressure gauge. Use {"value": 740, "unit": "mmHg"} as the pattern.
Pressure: {"value": 134, "unit": "mmHg"}
